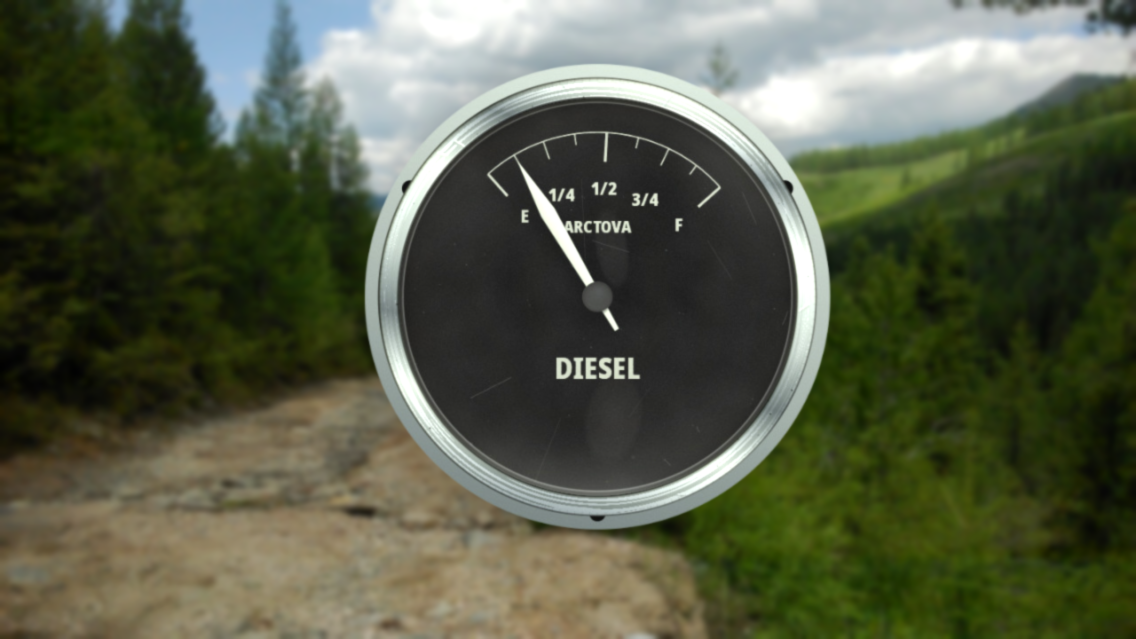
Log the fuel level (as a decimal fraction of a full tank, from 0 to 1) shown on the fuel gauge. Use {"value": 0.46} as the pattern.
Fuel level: {"value": 0.125}
